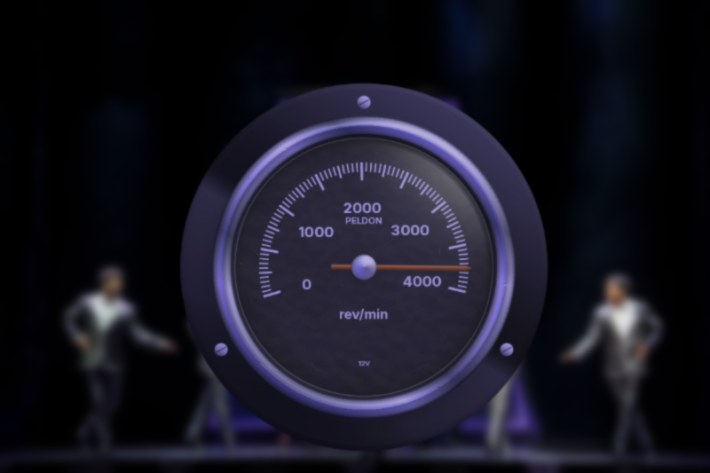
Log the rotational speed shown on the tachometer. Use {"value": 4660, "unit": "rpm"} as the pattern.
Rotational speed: {"value": 3750, "unit": "rpm"}
